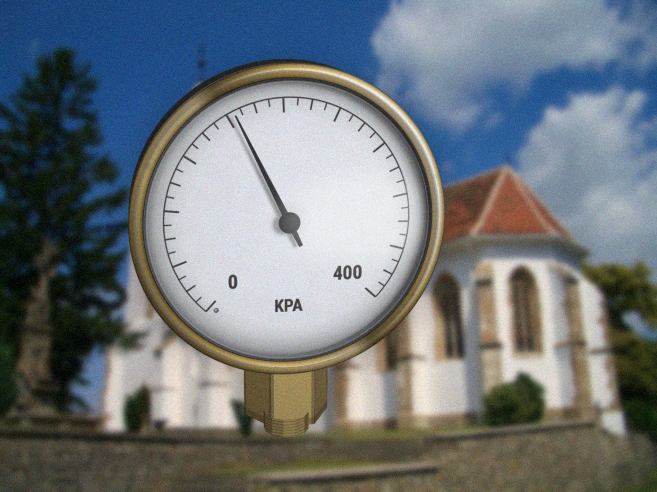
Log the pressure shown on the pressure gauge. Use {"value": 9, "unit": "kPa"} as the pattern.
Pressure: {"value": 165, "unit": "kPa"}
